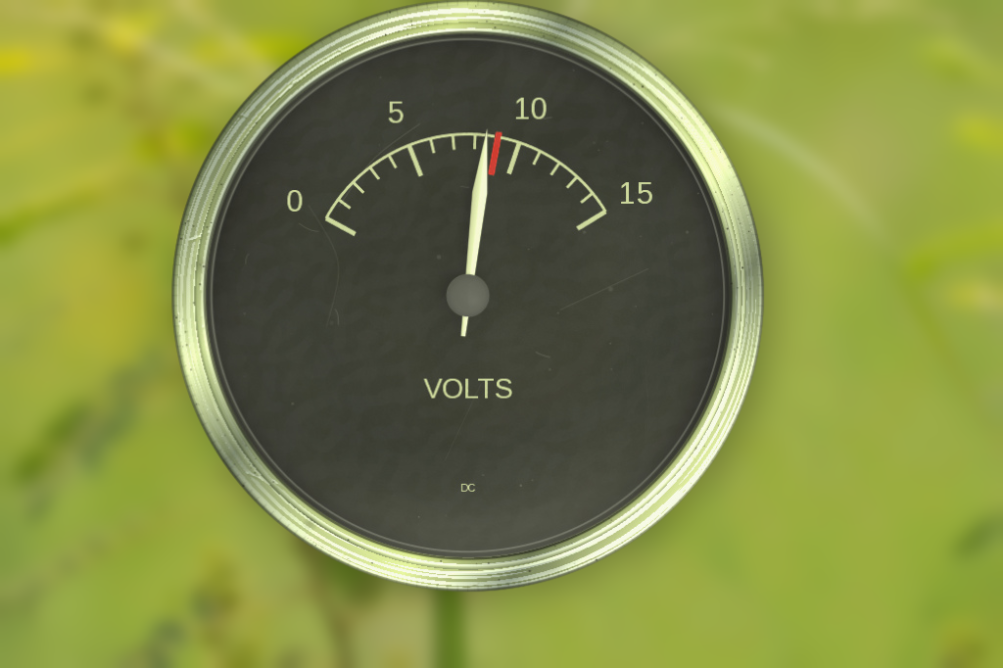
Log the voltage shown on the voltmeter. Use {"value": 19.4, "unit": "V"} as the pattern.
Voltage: {"value": 8.5, "unit": "V"}
